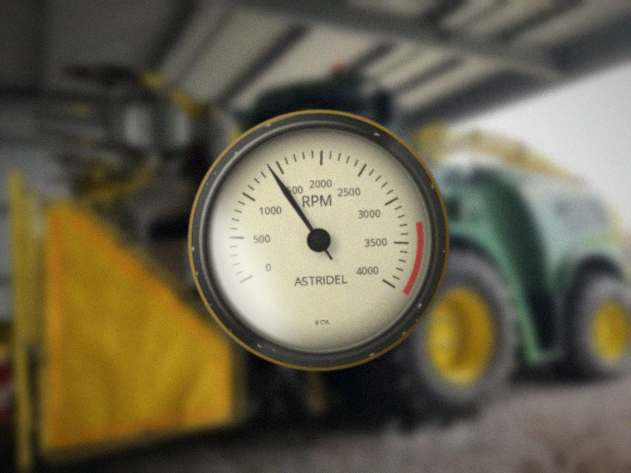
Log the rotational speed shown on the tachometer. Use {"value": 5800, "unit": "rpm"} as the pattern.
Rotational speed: {"value": 1400, "unit": "rpm"}
